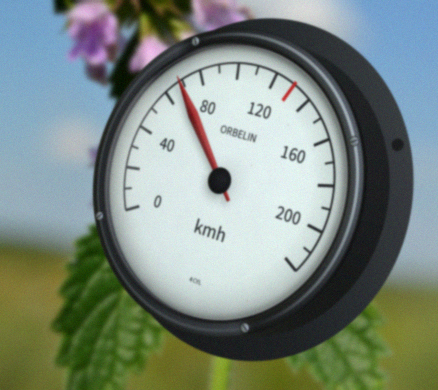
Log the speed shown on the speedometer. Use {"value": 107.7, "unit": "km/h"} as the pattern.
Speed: {"value": 70, "unit": "km/h"}
